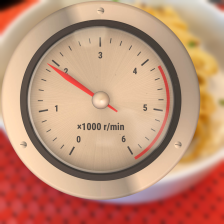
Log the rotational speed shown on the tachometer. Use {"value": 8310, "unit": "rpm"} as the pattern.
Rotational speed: {"value": 1900, "unit": "rpm"}
